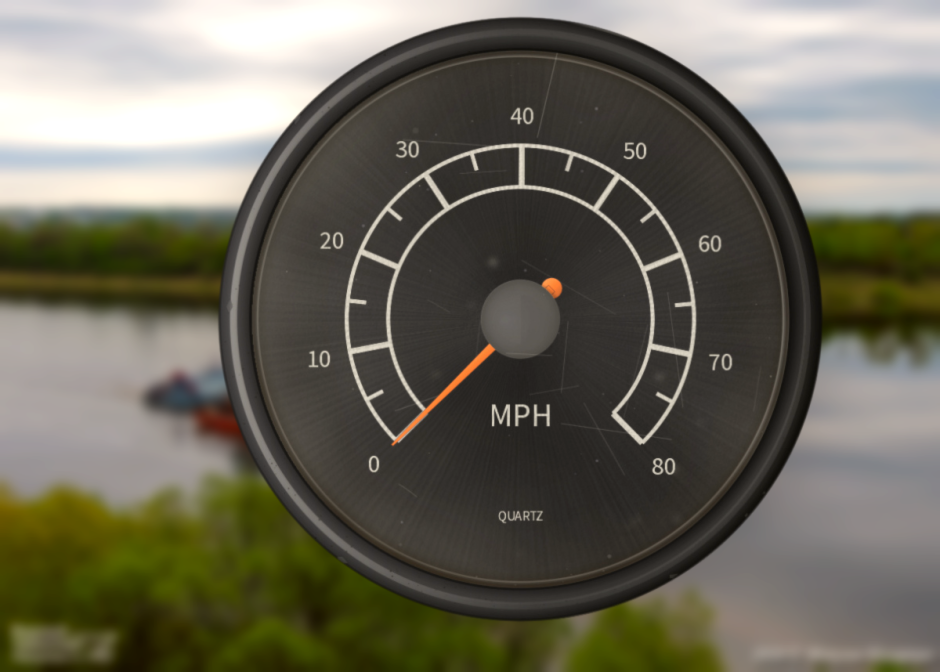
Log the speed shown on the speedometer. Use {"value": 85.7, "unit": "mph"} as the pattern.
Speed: {"value": 0, "unit": "mph"}
